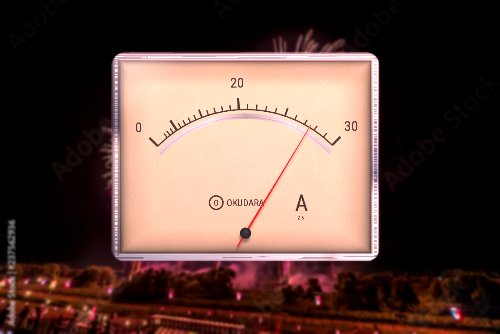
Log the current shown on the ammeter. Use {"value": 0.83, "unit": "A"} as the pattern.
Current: {"value": 27.5, "unit": "A"}
